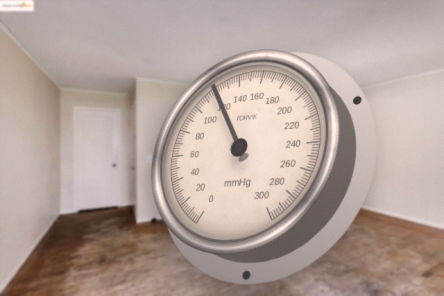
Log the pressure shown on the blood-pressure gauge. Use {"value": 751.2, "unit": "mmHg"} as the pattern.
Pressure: {"value": 120, "unit": "mmHg"}
